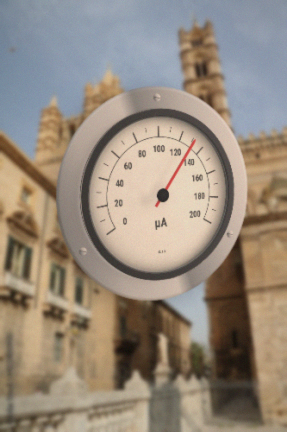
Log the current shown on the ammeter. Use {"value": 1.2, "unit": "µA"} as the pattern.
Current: {"value": 130, "unit": "µA"}
